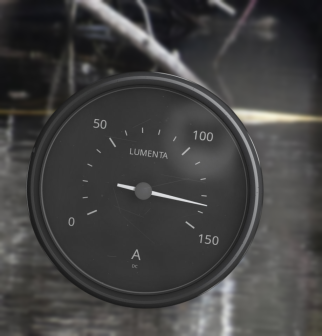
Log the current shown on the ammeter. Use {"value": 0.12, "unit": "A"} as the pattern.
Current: {"value": 135, "unit": "A"}
